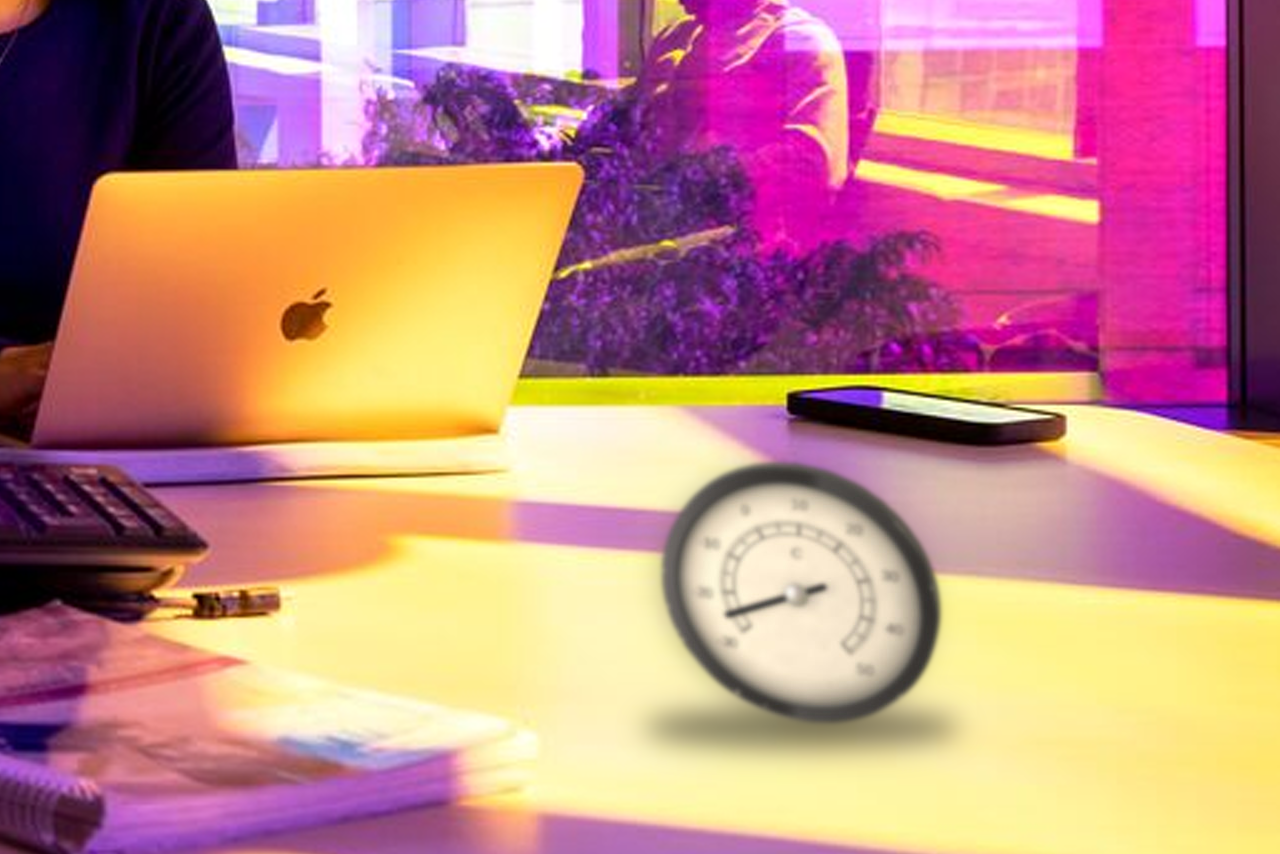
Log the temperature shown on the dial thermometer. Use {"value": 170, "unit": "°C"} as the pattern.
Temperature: {"value": -25, "unit": "°C"}
